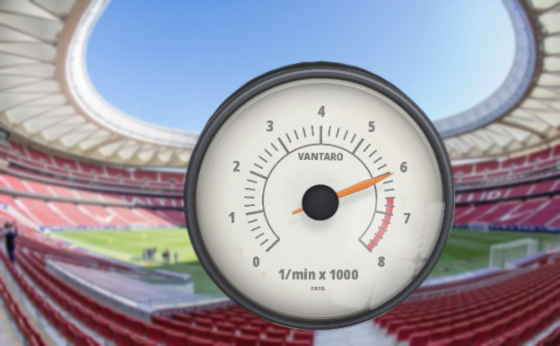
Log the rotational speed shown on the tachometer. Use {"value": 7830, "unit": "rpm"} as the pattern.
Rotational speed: {"value": 6000, "unit": "rpm"}
